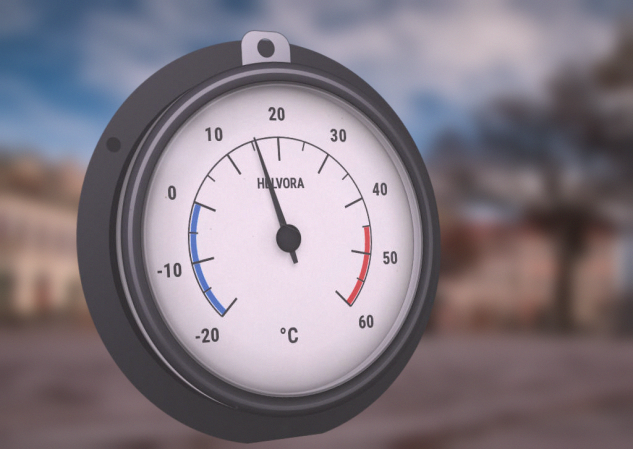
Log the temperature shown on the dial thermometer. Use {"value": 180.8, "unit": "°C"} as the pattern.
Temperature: {"value": 15, "unit": "°C"}
